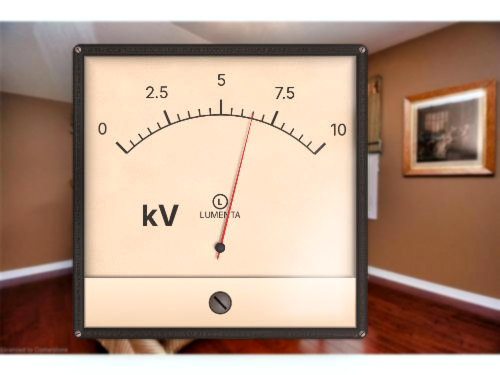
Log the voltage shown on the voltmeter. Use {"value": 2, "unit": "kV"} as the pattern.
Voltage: {"value": 6.5, "unit": "kV"}
